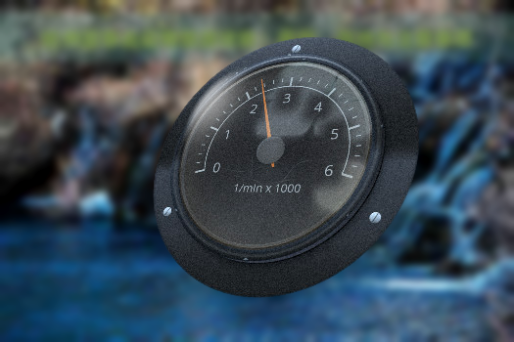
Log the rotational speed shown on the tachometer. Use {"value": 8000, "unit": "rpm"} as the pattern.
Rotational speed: {"value": 2400, "unit": "rpm"}
